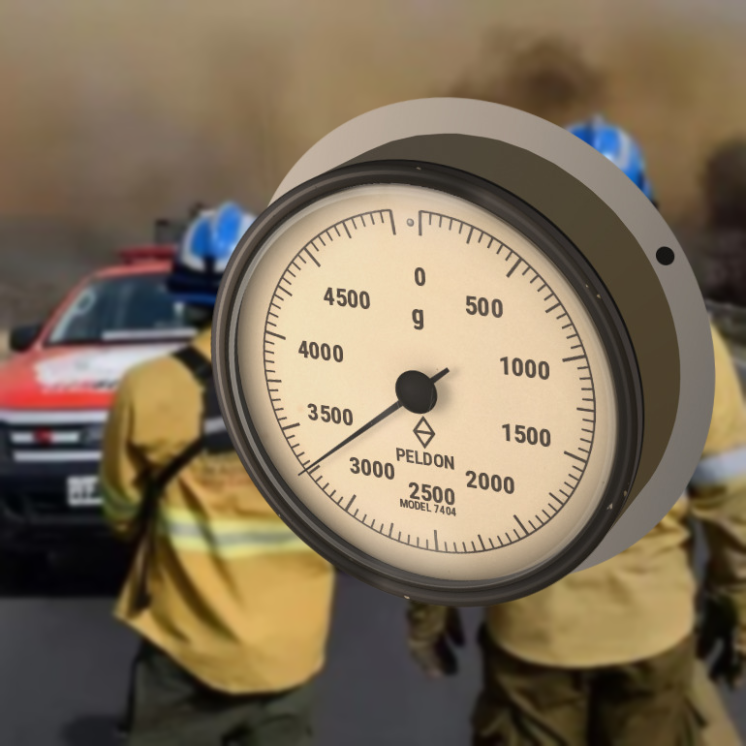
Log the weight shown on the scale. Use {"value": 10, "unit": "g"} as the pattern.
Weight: {"value": 3275, "unit": "g"}
